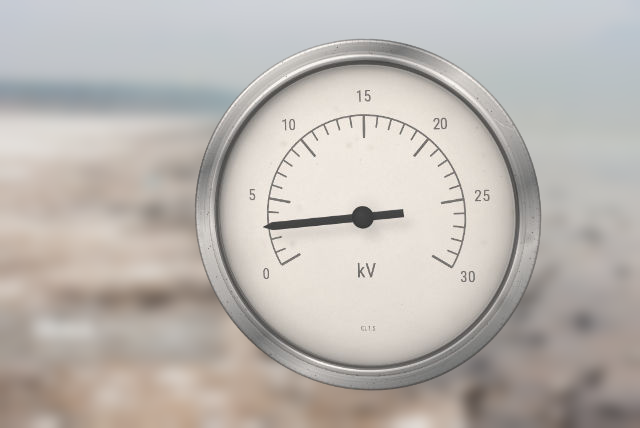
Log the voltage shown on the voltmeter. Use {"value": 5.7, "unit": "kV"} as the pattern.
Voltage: {"value": 3, "unit": "kV"}
